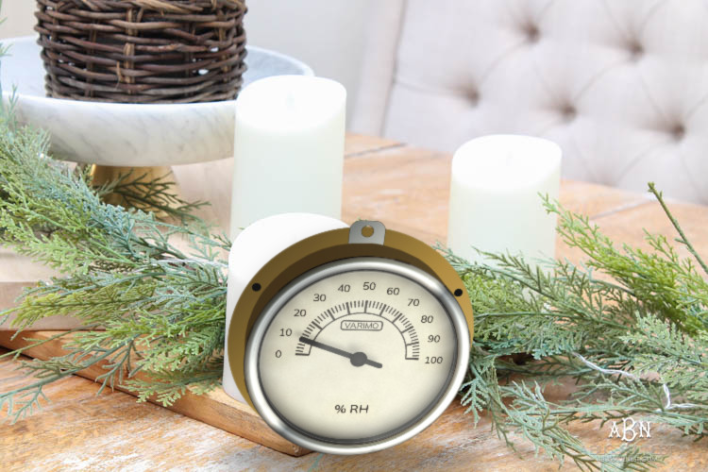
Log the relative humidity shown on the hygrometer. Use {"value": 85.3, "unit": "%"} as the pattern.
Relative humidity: {"value": 10, "unit": "%"}
